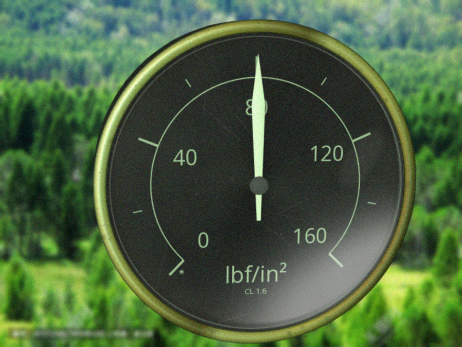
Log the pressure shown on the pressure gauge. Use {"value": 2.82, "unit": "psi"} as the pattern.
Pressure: {"value": 80, "unit": "psi"}
